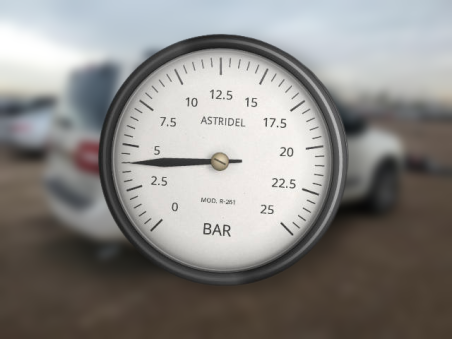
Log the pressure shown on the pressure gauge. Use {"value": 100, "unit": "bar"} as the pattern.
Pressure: {"value": 4, "unit": "bar"}
